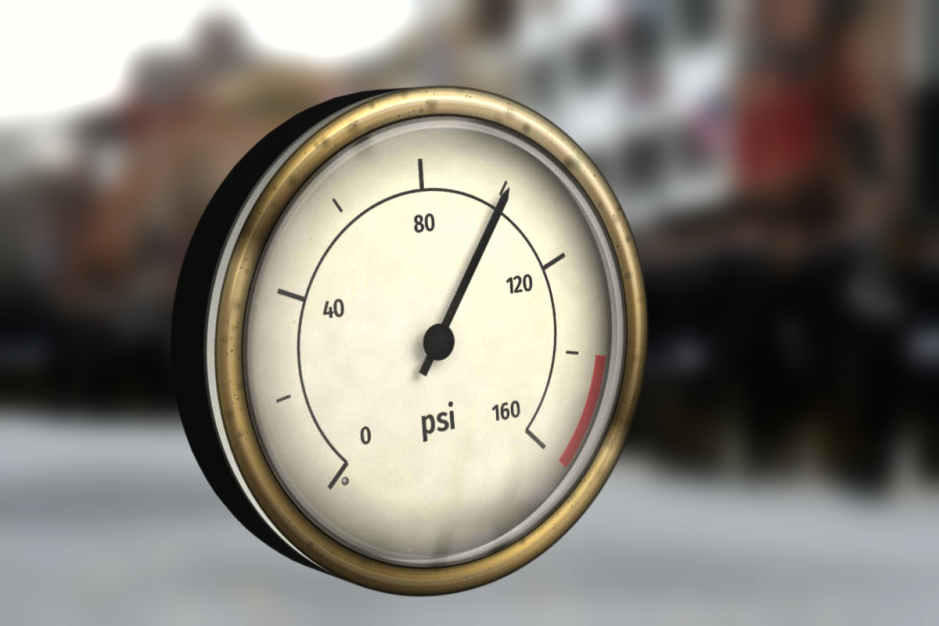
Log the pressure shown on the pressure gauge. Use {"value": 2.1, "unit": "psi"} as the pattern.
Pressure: {"value": 100, "unit": "psi"}
